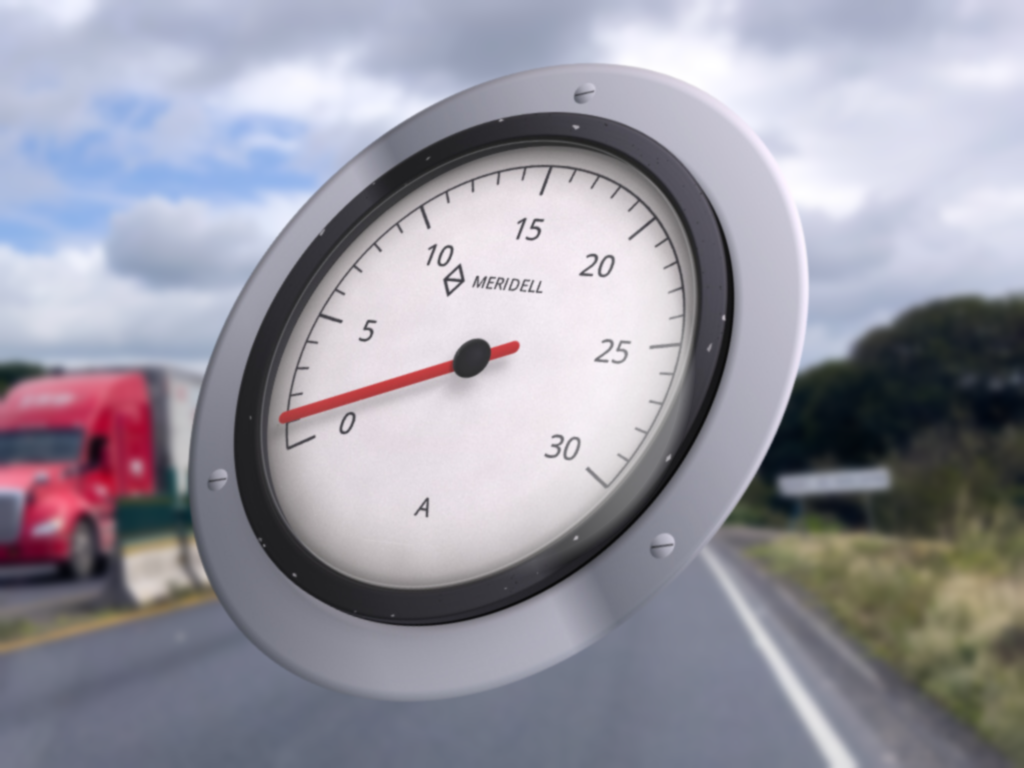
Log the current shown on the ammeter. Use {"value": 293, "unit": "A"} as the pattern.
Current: {"value": 1, "unit": "A"}
